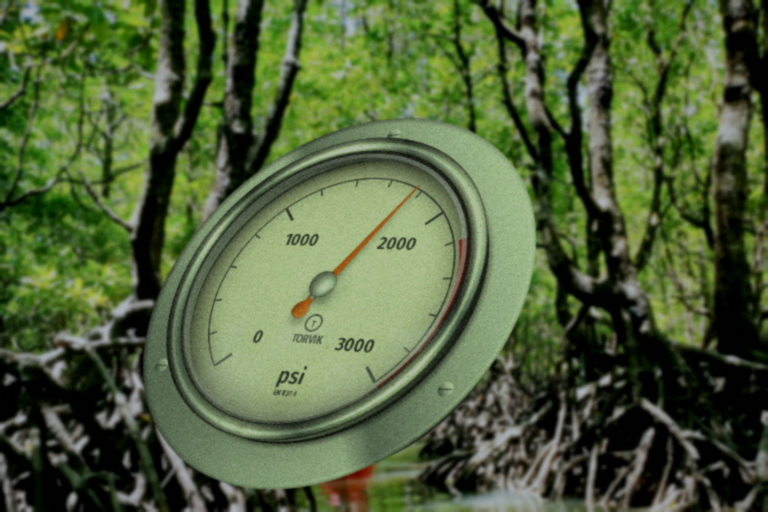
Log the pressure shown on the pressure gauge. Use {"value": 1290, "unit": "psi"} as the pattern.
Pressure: {"value": 1800, "unit": "psi"}
